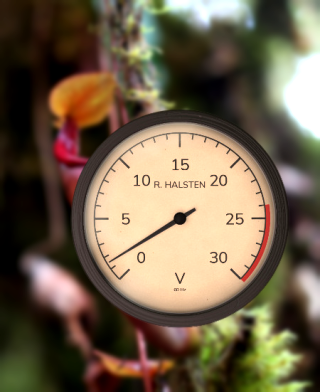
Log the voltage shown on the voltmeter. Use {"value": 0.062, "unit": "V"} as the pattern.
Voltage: {"value": 1.5, "unit": "V"}
